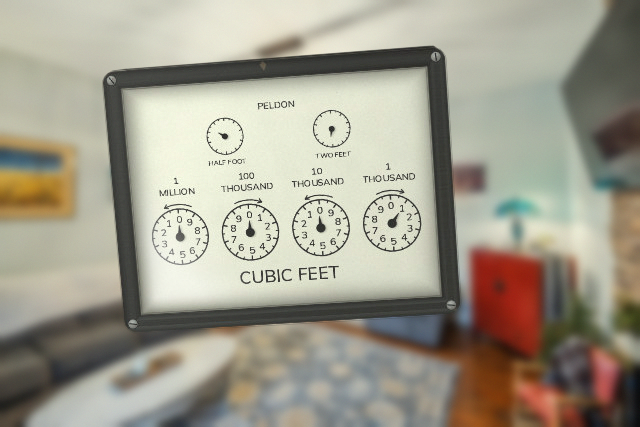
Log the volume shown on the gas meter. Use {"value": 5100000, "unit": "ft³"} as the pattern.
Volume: {"value": 100, "unit": "ft³"}
